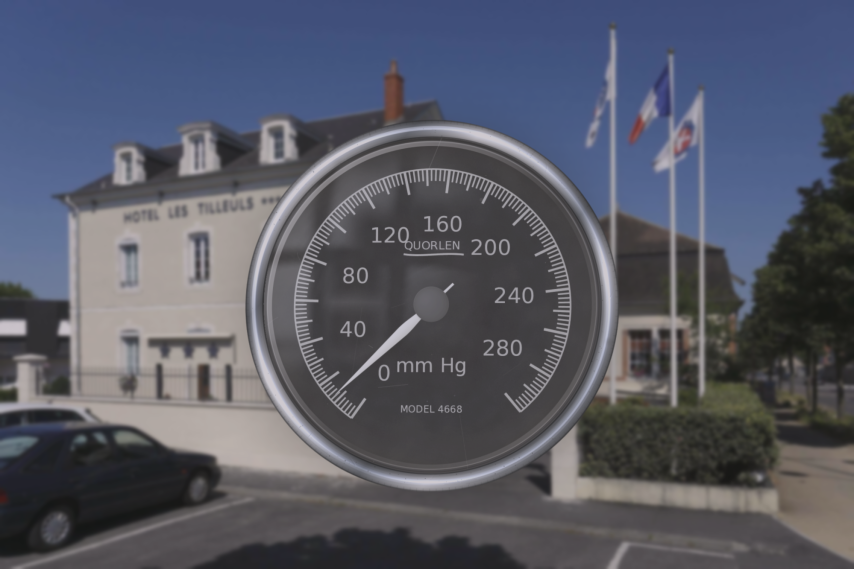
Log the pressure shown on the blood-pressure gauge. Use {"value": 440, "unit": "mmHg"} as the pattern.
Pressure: {"value": 12, "unit": "mmHg"}
